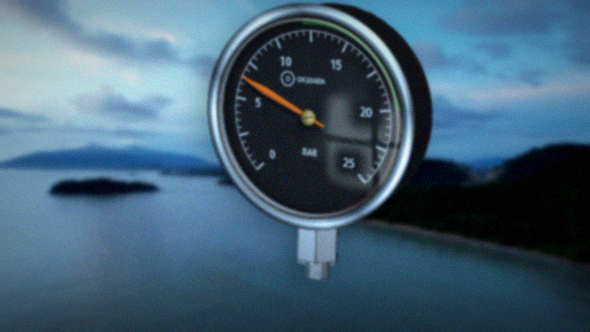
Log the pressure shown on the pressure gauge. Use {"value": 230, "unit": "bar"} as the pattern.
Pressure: {"value": 6.5, "unit": "bar"}
